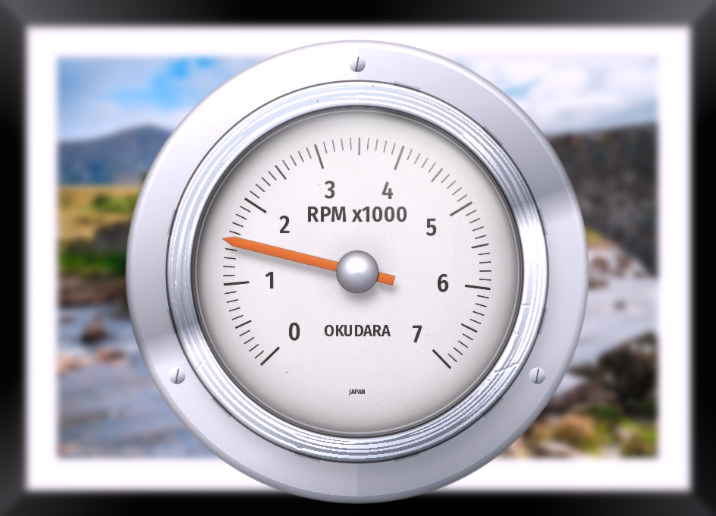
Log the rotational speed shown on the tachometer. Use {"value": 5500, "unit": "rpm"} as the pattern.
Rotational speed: {"value": 1500, "unit": "rpm"}
